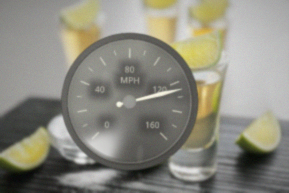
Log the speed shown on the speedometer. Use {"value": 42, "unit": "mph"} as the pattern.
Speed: {"value": 125, "unit": "mph"}
